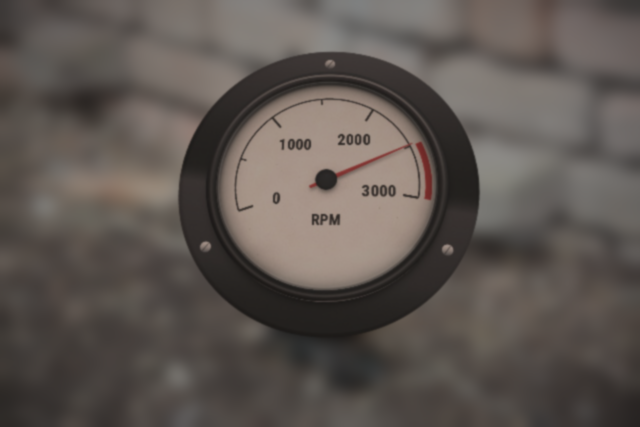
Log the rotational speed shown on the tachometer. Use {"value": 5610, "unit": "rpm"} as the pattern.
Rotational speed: {"value": 2500, "unit": "rpm"}
